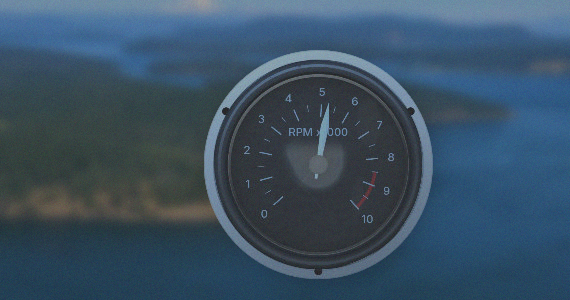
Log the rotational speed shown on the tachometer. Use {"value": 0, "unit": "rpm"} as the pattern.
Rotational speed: {"value": 5250, "unit": "rpm"}
